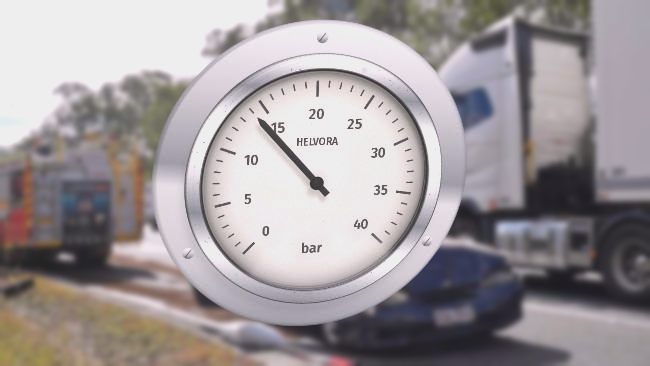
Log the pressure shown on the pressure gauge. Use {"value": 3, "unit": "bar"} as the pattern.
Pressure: {"value": 14, "unit": "bar"}
